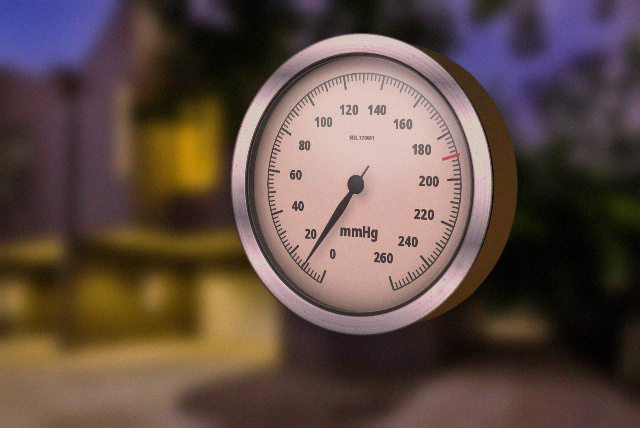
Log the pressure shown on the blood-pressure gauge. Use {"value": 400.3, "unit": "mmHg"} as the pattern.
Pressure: {"value": 10, "unit": "mmHg"}
